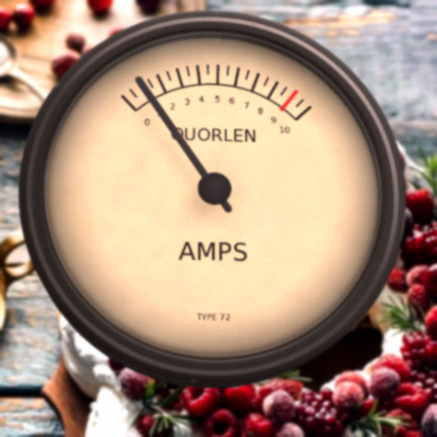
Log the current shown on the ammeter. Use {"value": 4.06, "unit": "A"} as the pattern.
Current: {"value": 1, "unit": "A"}
